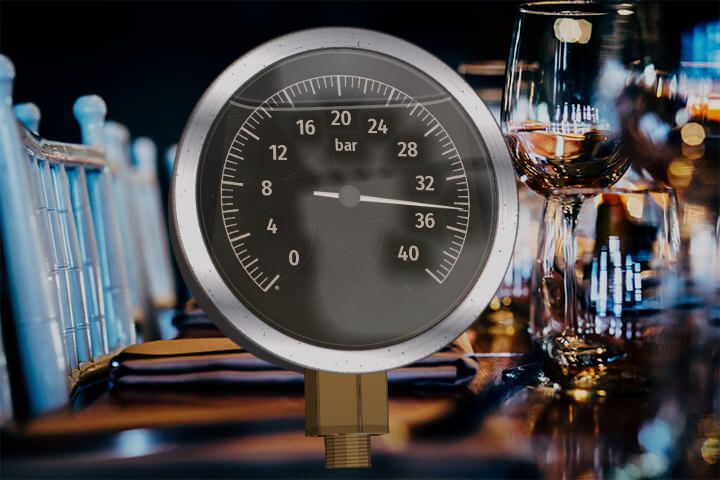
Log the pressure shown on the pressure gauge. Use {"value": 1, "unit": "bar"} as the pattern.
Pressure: {"value": 34.5, "unit": "bar"}
